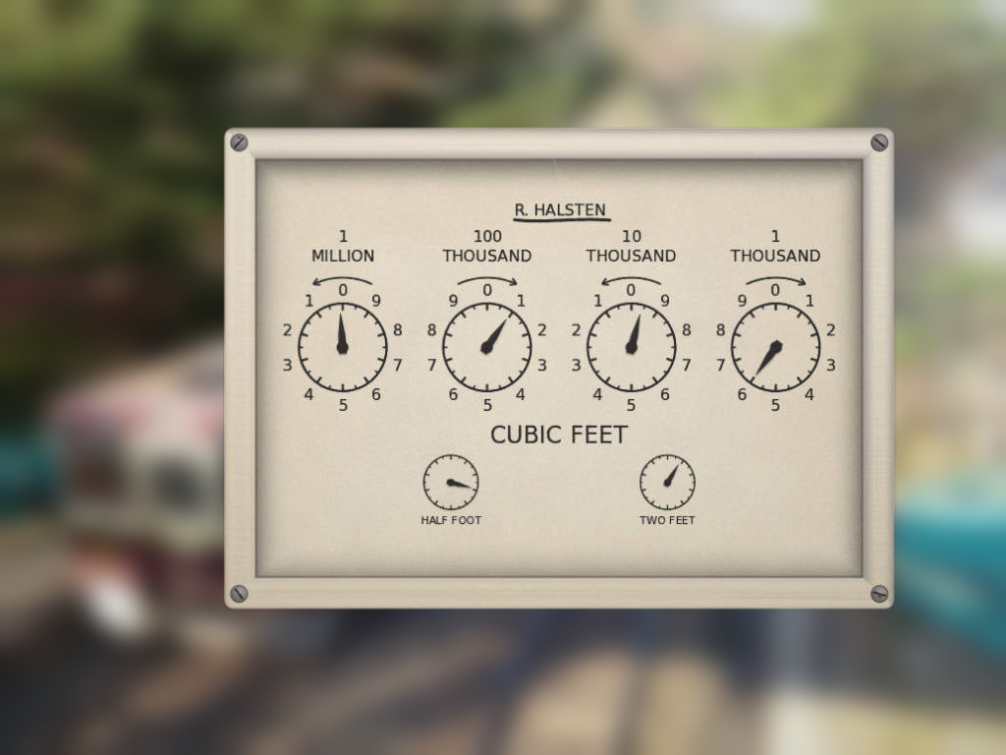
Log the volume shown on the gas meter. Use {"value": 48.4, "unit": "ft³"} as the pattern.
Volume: {"value": 9600, "unit": "ft³"}
